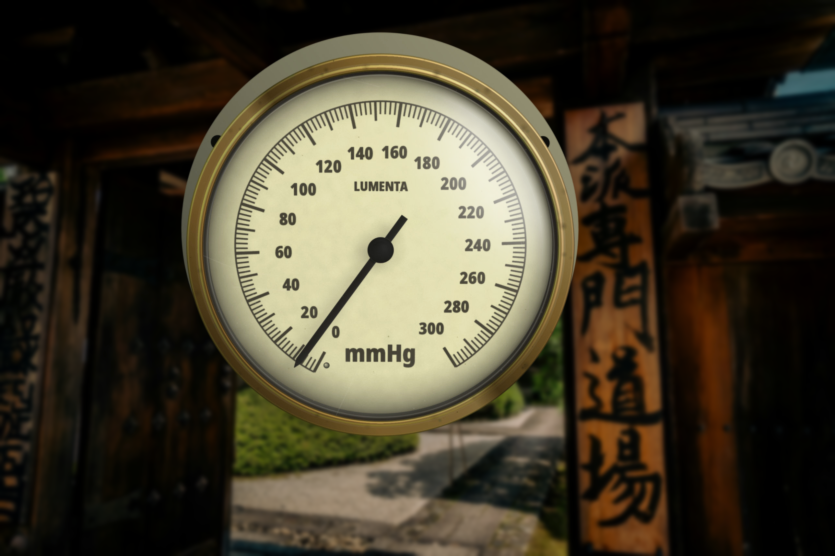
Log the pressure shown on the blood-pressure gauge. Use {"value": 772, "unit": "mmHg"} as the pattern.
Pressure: {"value": 8, "unit": "mmHg"}
